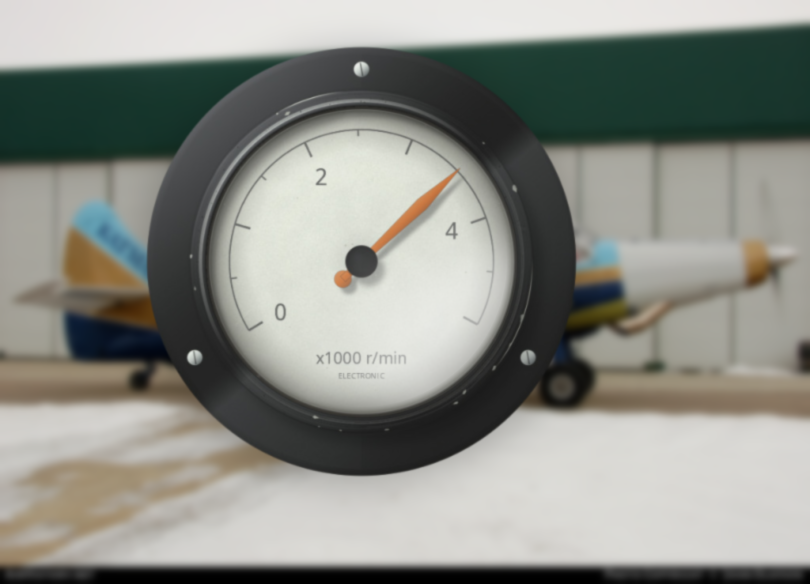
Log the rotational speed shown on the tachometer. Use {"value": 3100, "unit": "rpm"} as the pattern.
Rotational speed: {"value": 3500, "unit": "rpm"}
